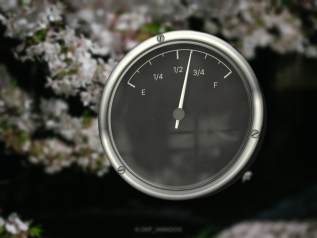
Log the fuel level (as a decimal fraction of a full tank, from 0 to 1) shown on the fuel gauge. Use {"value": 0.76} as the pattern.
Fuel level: {"value": 0.625}
